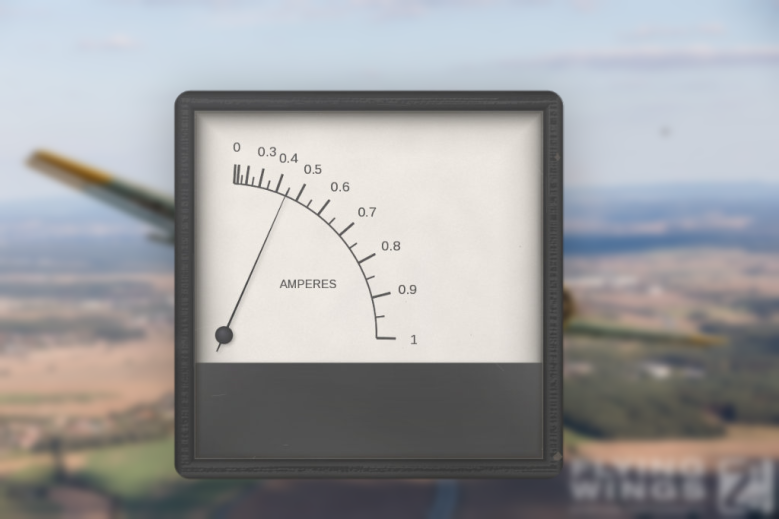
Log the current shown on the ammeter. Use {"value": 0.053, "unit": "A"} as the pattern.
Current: {"value": 0.45, "unit": "A"}
